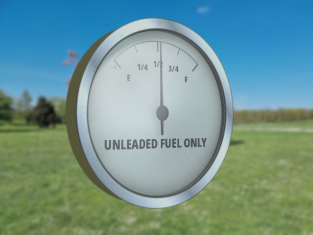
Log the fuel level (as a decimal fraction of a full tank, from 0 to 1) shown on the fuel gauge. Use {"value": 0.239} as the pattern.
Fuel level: {"value": 0.5}
